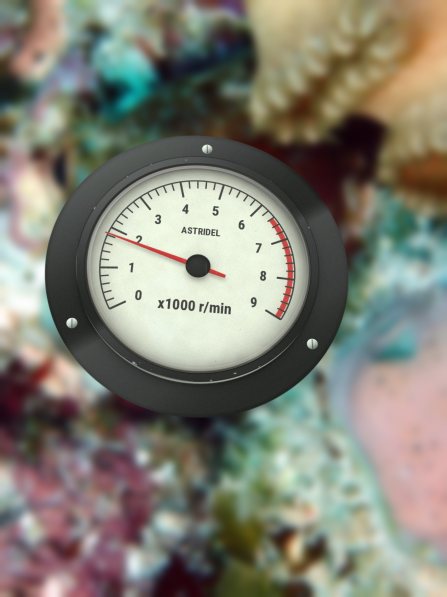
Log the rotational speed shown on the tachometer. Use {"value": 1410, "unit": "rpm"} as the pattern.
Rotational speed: {"value": 1800, "unit": "rpm"}
